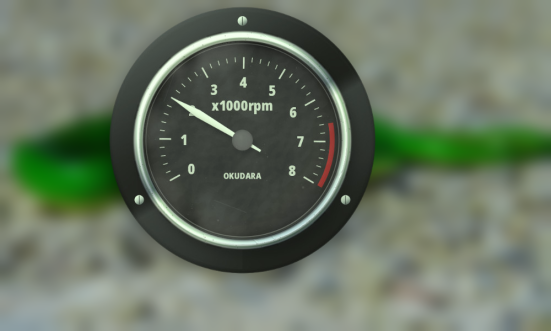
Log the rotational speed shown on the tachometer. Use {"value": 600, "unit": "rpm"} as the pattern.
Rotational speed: {"value": 2000, "unit": "rpm"}
